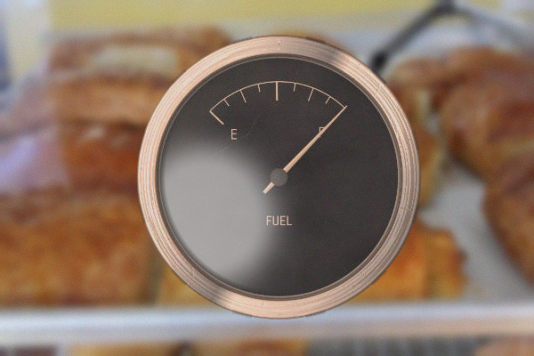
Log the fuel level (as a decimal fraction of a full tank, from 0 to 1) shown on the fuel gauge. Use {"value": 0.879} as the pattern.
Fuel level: {"value": 1}
